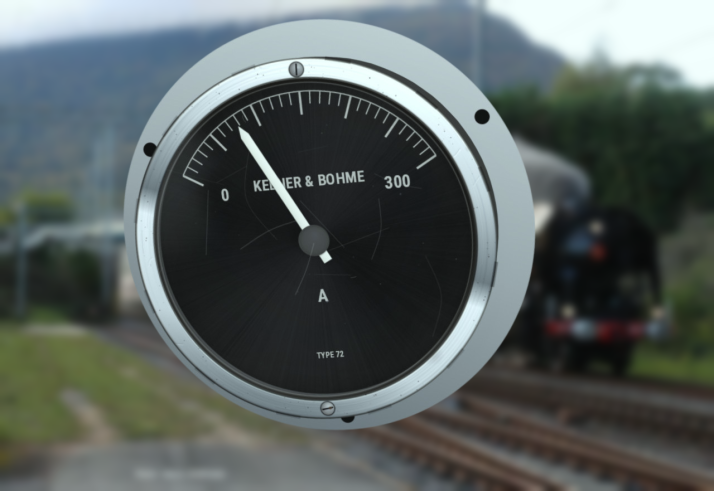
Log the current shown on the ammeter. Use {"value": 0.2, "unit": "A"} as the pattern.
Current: {"value": 80, "unit": "A"}
